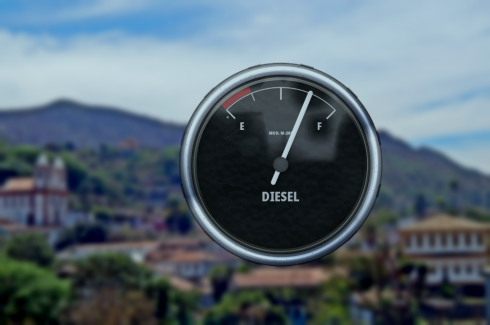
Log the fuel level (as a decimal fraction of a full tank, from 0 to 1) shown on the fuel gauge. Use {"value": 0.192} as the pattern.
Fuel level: {"value": 0.75}
